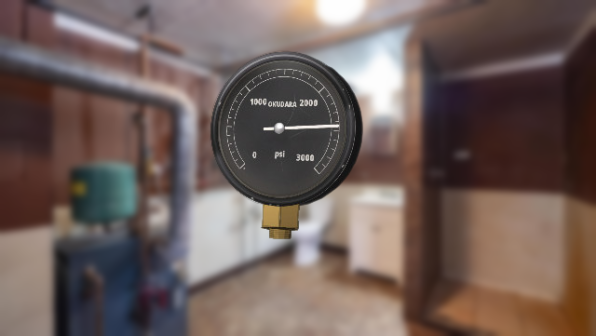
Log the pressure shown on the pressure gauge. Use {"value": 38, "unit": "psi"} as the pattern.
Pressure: {"value": 2450, "unit": "psi"}
